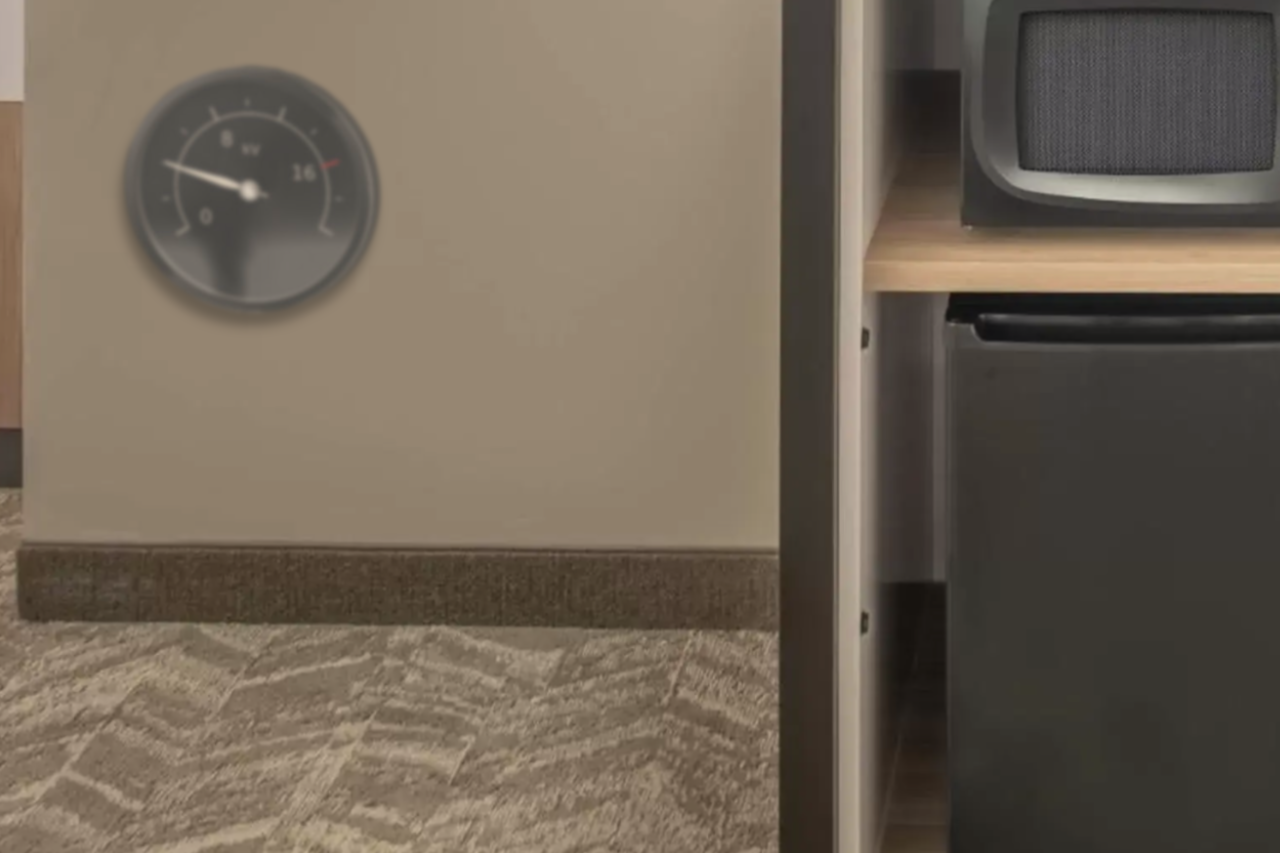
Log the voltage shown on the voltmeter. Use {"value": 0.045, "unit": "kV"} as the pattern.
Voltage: {"value": 4, "unit": "kV"}
